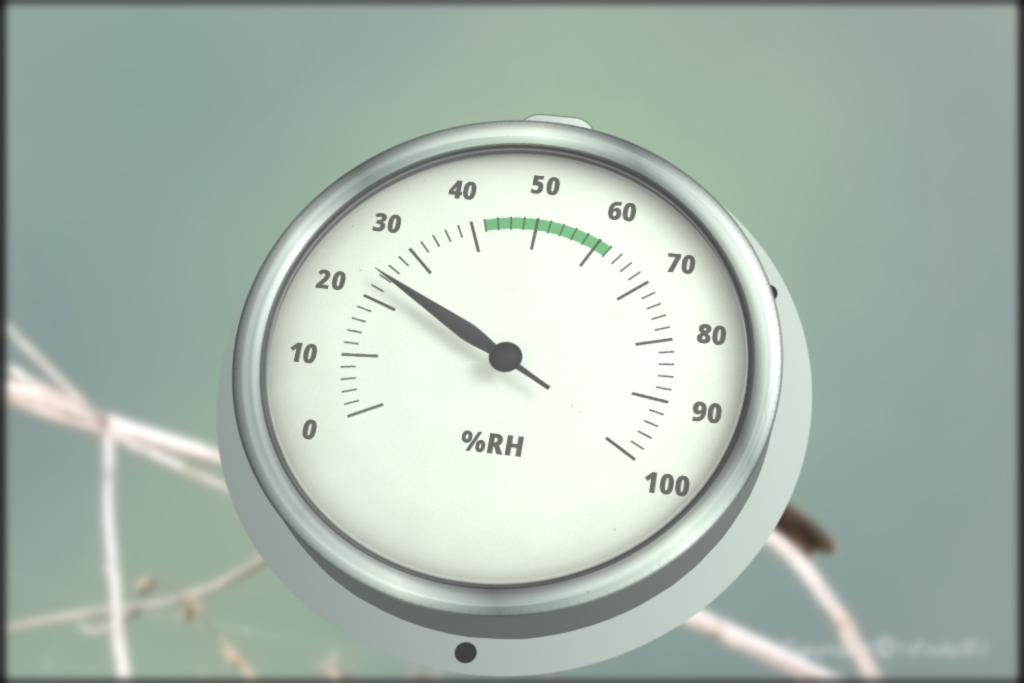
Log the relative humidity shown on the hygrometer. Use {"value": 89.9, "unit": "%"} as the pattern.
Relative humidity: {"value": 24, "unit": "%"}
